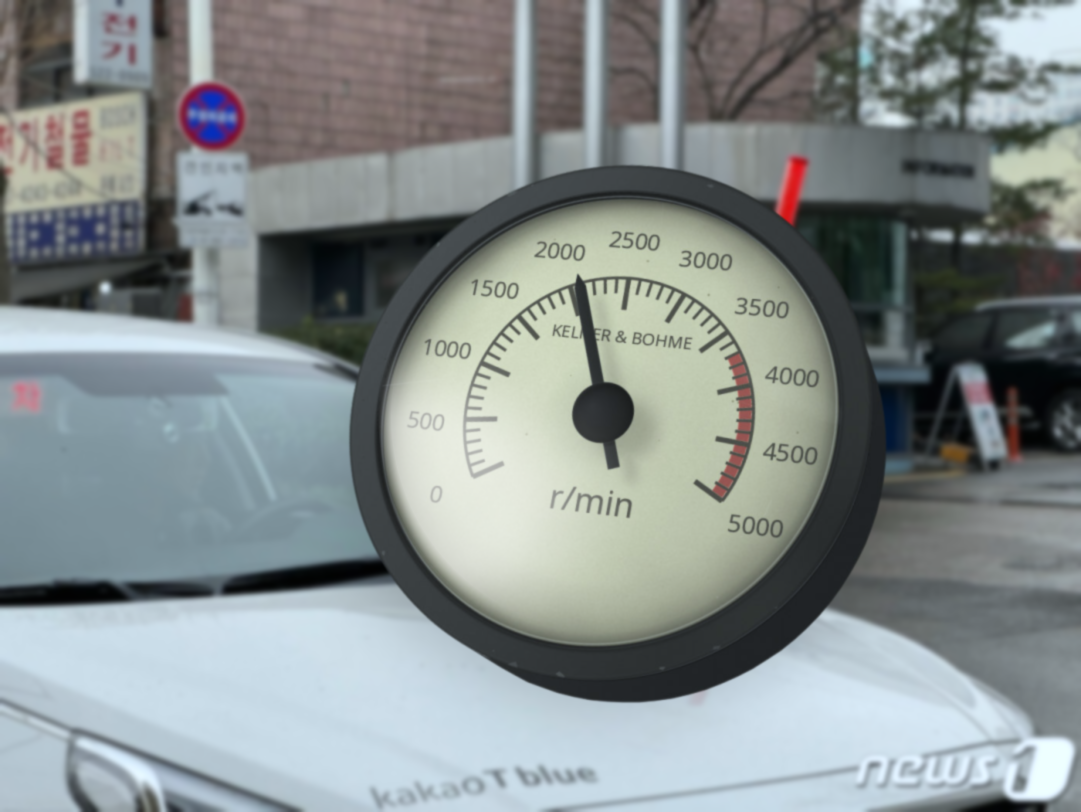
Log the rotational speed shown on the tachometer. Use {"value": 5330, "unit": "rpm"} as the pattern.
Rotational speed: {"value": 2100, "unit": "rpm"}
